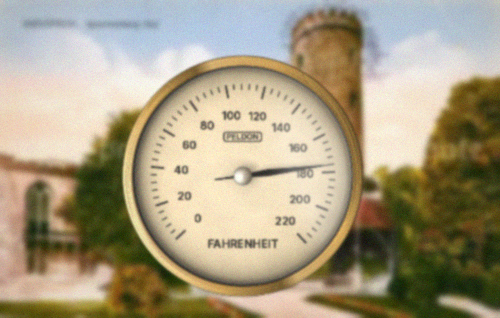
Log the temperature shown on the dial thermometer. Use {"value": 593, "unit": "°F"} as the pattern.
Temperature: {"value": 176, "unit": "°F"}
